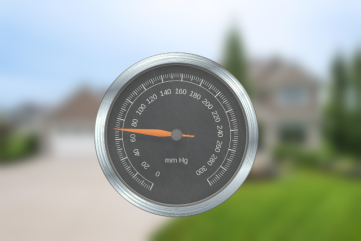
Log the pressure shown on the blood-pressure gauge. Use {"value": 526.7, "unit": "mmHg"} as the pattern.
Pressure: {"value": 70, "unit": "mmHg"}
